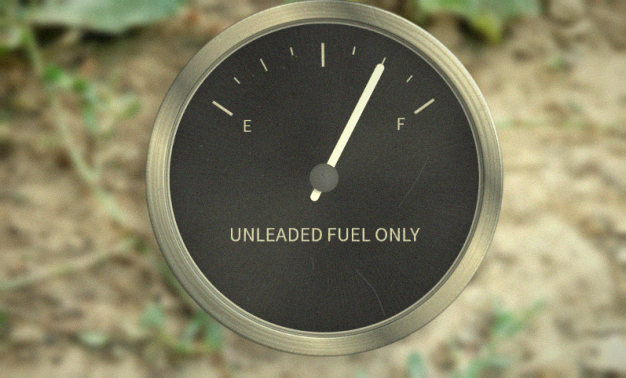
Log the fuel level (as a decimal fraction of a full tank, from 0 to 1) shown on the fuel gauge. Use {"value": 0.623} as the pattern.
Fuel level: {"value": 0.75}
